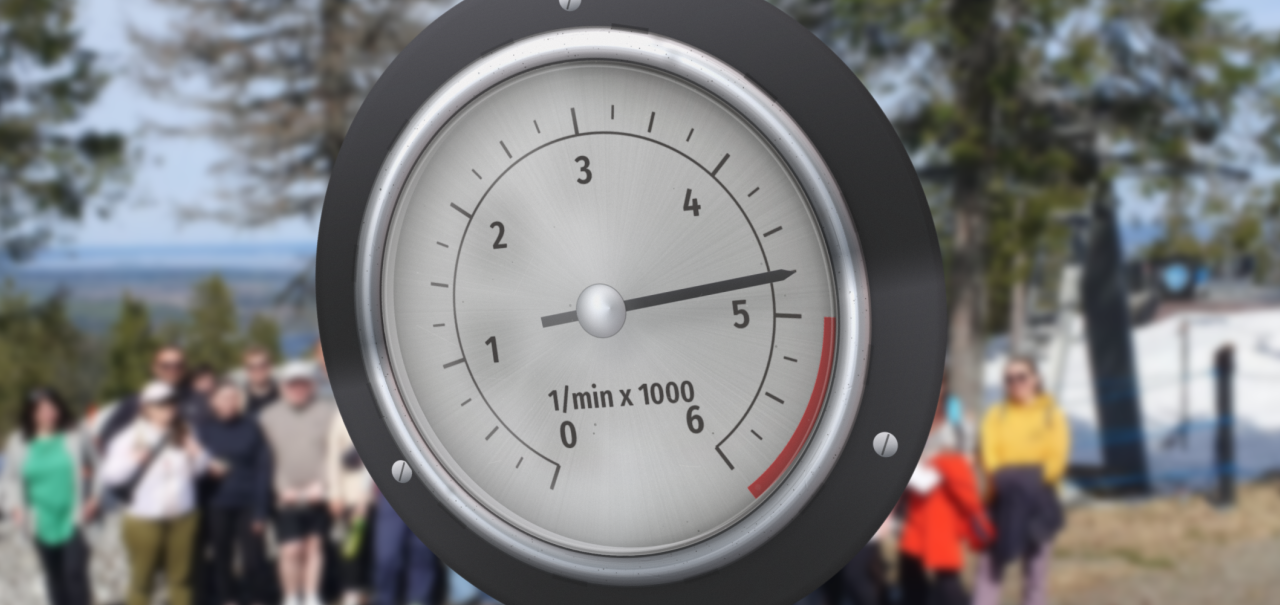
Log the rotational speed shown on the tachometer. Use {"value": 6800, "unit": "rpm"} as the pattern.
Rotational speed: {"value": 4750, "unit": "rpm"}
